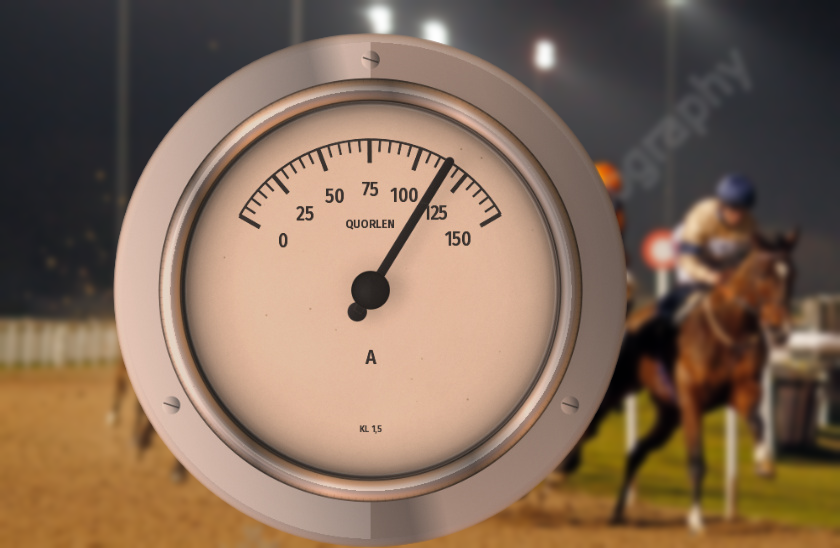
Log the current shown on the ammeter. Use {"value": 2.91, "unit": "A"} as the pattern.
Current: {"value": 115, "unit": "A"}
